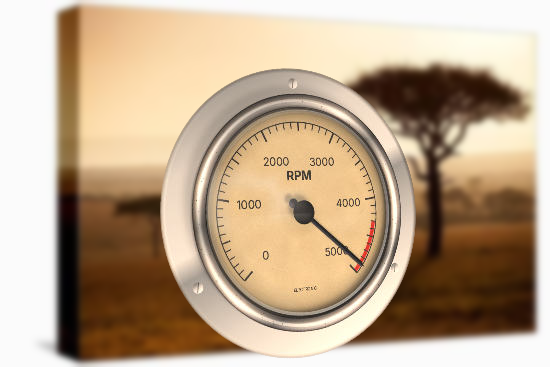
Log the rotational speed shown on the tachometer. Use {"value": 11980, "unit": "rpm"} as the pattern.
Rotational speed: {"value": 4900, "unit": "rpm"}
